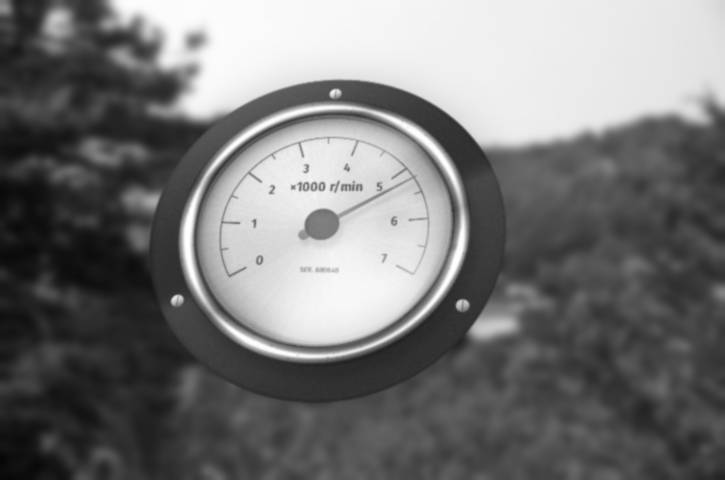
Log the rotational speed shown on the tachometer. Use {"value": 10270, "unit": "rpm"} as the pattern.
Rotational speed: {"value": 5250, "unit": "rpm"}
